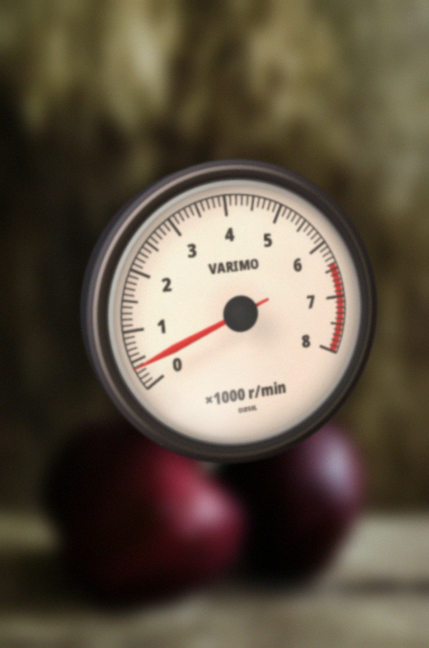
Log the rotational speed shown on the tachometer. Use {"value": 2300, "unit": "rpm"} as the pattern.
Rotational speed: {"value": 400, "unit": "rpm"}
